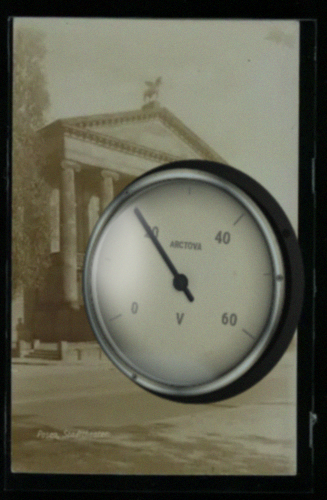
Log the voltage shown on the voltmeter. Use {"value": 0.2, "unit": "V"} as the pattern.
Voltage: {"value": 20, "unit": "V"}
